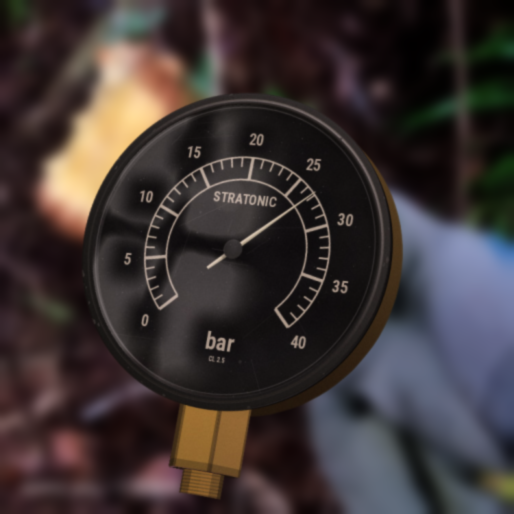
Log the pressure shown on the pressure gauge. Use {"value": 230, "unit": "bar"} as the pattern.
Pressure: {"value": 27, "unit": "bar"}
